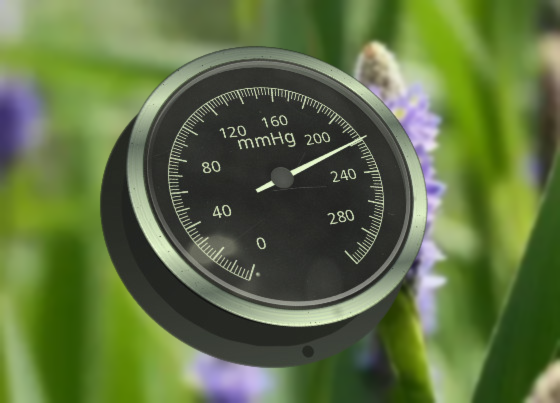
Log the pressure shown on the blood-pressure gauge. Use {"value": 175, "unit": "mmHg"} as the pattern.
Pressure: {"value": 220, "unit": "mmHg"}
